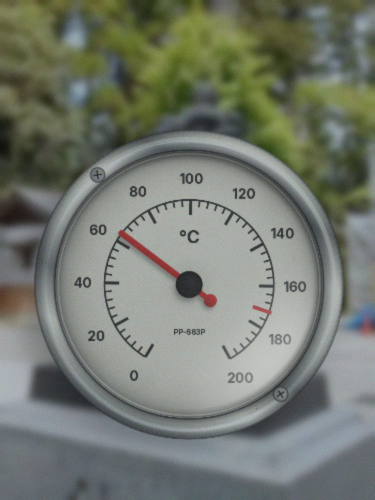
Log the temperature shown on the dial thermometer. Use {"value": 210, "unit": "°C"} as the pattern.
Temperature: {"value": 64, "unit": "°C"}
